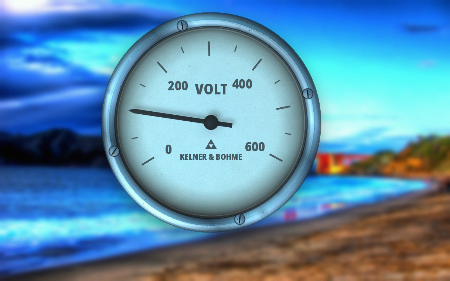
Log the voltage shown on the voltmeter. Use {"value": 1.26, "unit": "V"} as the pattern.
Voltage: {"value": 100, "unit": "V"}
